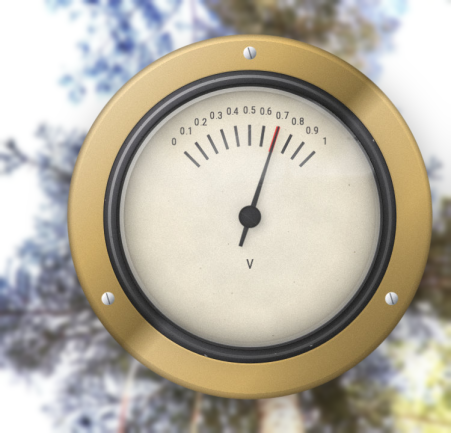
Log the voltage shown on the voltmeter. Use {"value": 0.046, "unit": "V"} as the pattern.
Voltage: {"value": 0.7, "unit": "V"}
